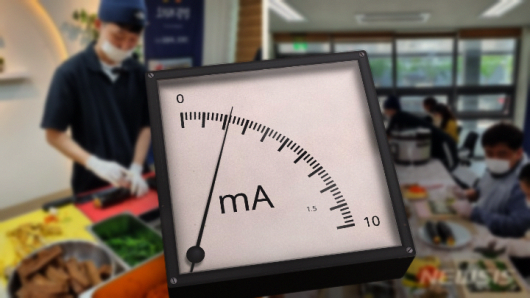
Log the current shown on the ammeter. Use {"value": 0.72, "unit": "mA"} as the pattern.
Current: {"value": 2.2, "unit": "mA"}
